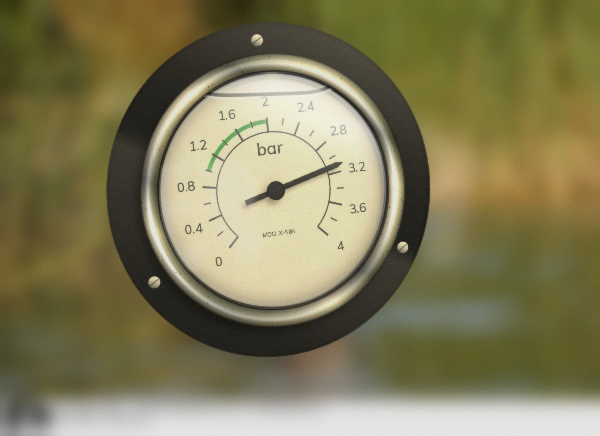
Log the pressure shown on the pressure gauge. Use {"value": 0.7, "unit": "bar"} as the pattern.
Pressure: {"value": 3.1, "unit": "bar"}
